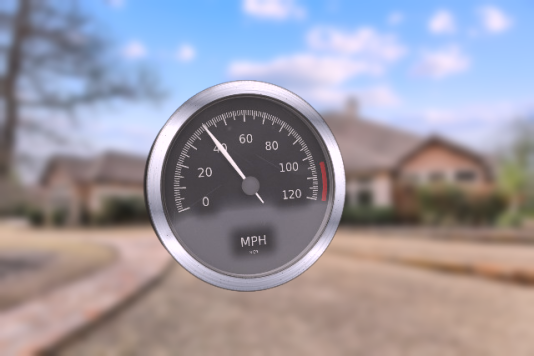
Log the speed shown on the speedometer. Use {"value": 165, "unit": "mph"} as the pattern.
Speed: {"value": 40, "unit": "mph"}
